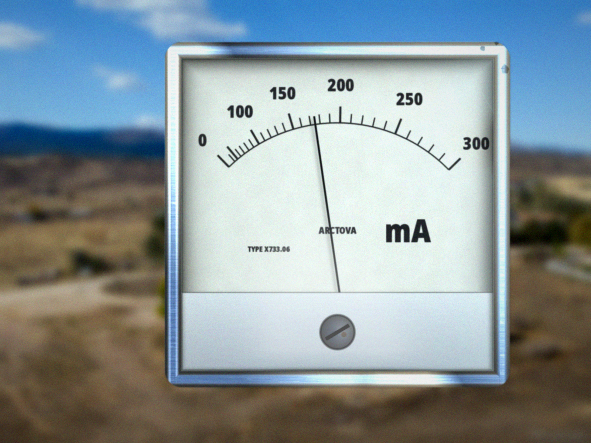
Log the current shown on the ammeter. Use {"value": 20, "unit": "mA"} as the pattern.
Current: {"value": 175, "unit": "mA"}
